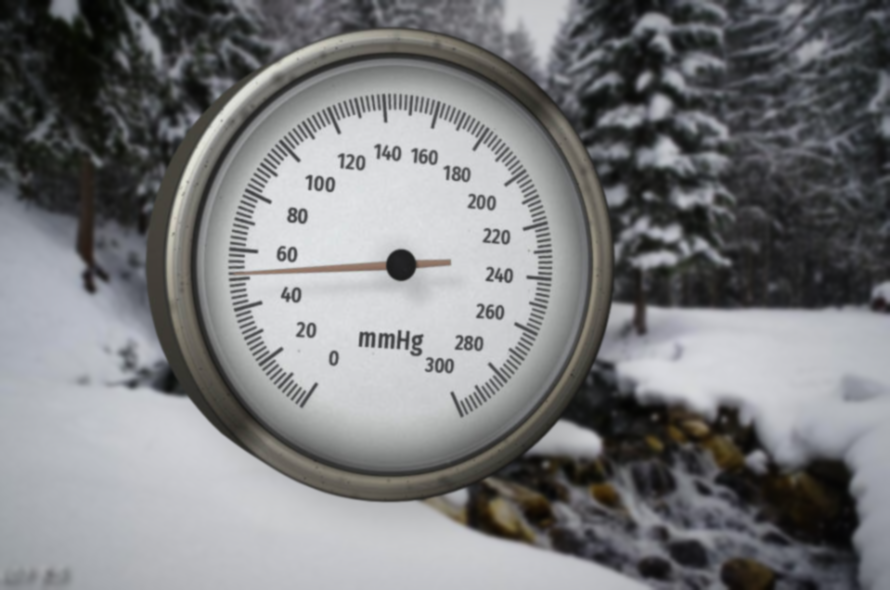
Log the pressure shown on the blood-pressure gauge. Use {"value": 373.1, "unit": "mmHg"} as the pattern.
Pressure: {"value": 52, "unit": "mmHg"}
